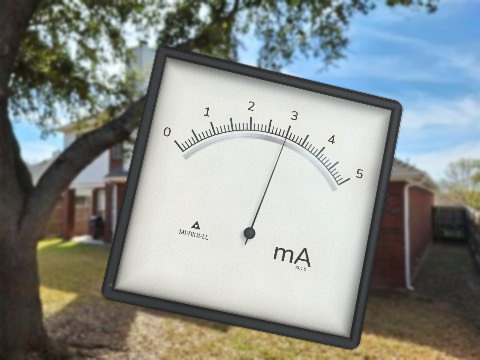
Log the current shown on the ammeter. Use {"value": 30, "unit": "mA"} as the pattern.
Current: {"value": 3, "unit": "mA"}
